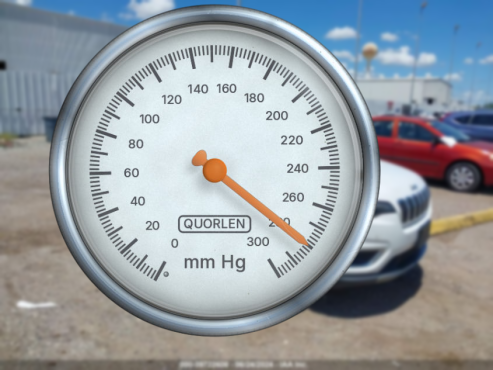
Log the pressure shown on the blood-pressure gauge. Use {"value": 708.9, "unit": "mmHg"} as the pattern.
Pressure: {"value": 280, "unit": "mmHg"}
